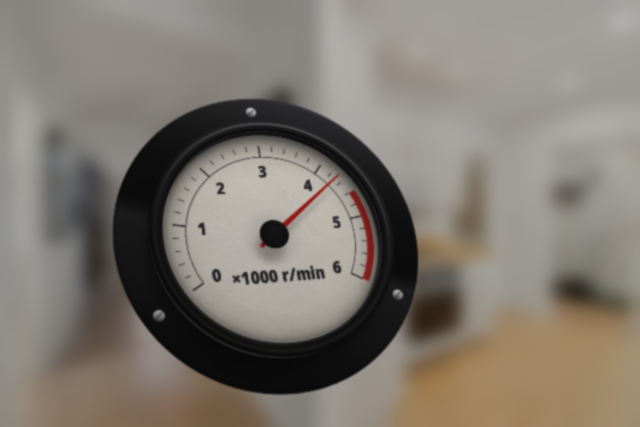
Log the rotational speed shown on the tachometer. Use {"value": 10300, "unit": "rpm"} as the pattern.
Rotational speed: {"value": 4300, "unit": "rpm"}
